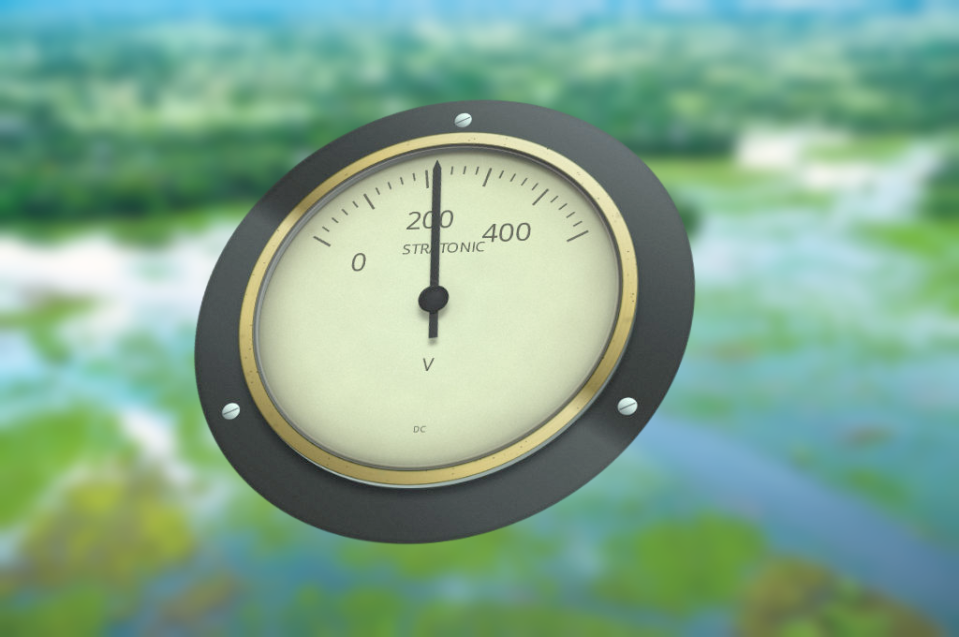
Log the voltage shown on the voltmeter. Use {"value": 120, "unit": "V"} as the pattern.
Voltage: {"value": 220, "unit": "V"}
